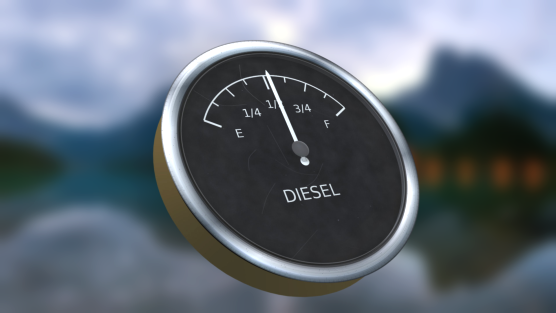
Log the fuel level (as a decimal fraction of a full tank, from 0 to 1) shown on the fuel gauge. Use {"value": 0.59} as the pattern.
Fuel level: {"value": 0.5}
